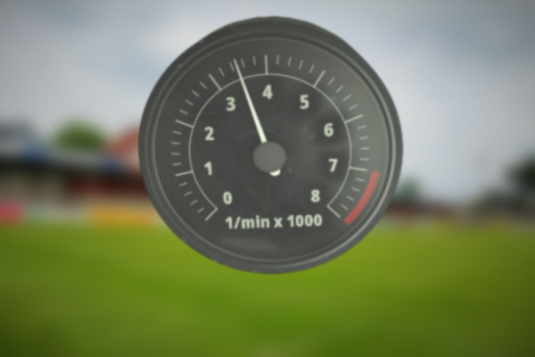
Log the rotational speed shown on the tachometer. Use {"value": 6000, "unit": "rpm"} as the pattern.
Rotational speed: {"value": 3500, "unit": "rpm"}
